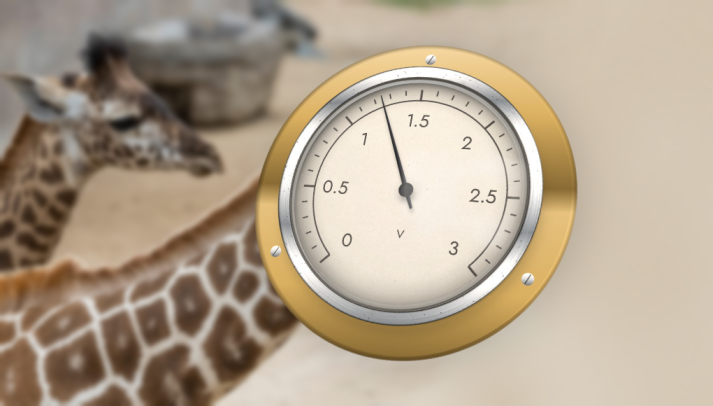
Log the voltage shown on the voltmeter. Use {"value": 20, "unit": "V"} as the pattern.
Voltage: {"value": 1.25, "unit": "V"}
